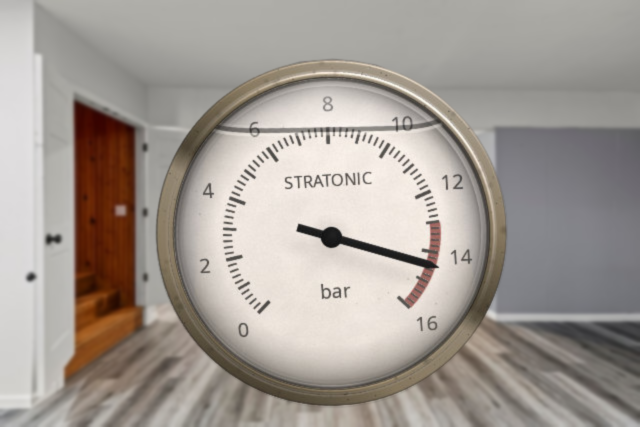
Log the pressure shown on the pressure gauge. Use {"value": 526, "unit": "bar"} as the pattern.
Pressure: {"value": 14.4, "unit": "bar"}
